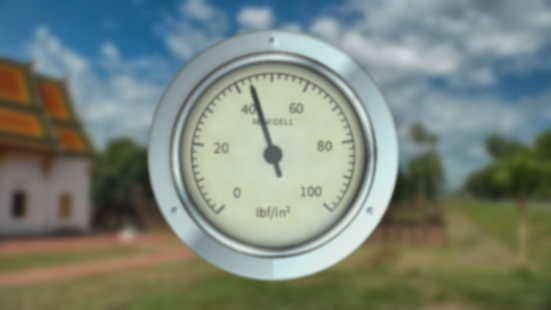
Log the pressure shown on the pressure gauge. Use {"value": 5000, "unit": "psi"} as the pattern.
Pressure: {"value": 44, "unit": "psi"}
